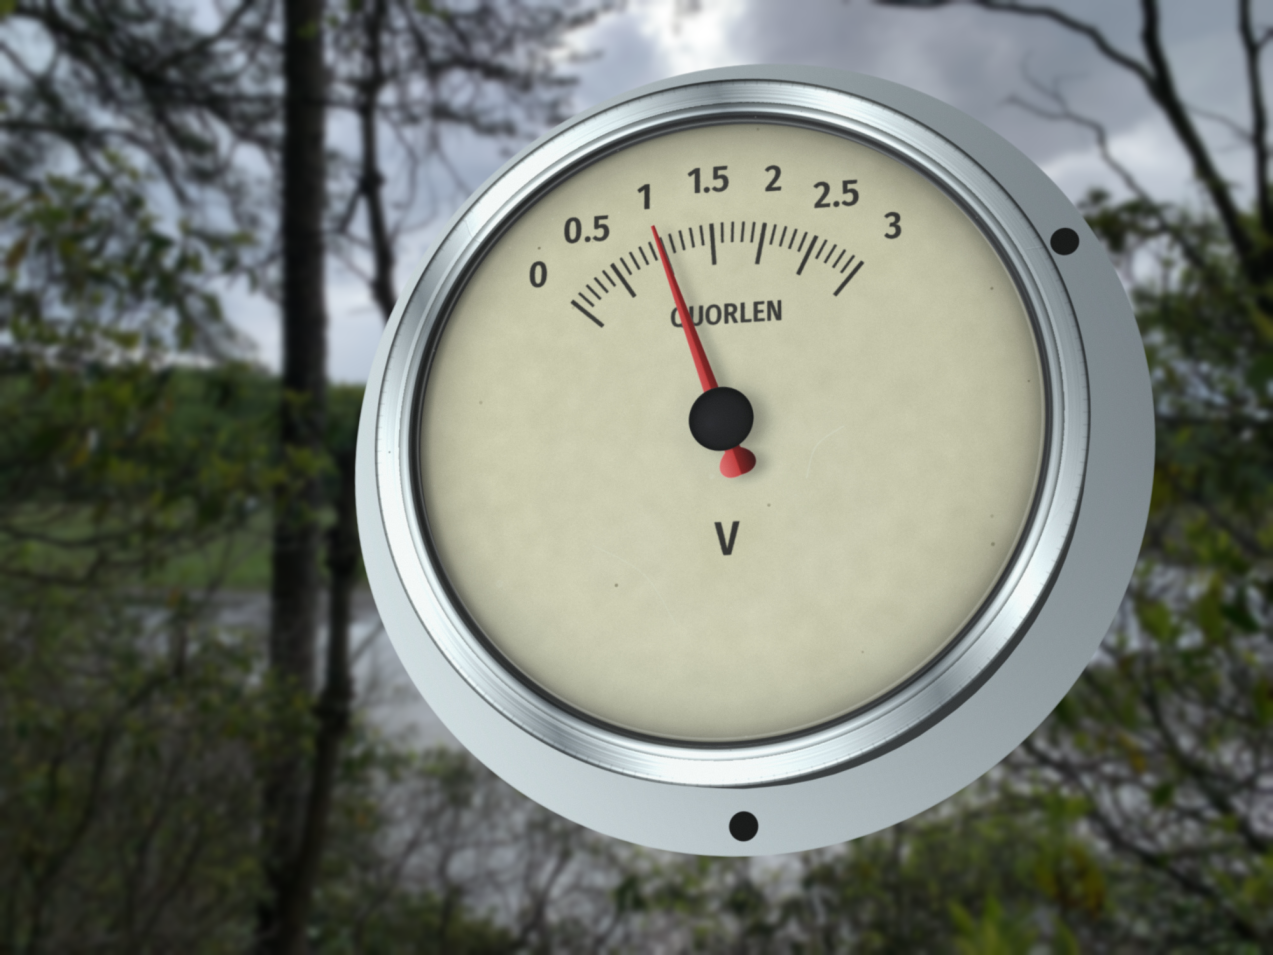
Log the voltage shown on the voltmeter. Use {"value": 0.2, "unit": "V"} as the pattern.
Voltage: {"value": 1, "unit": "V"}
